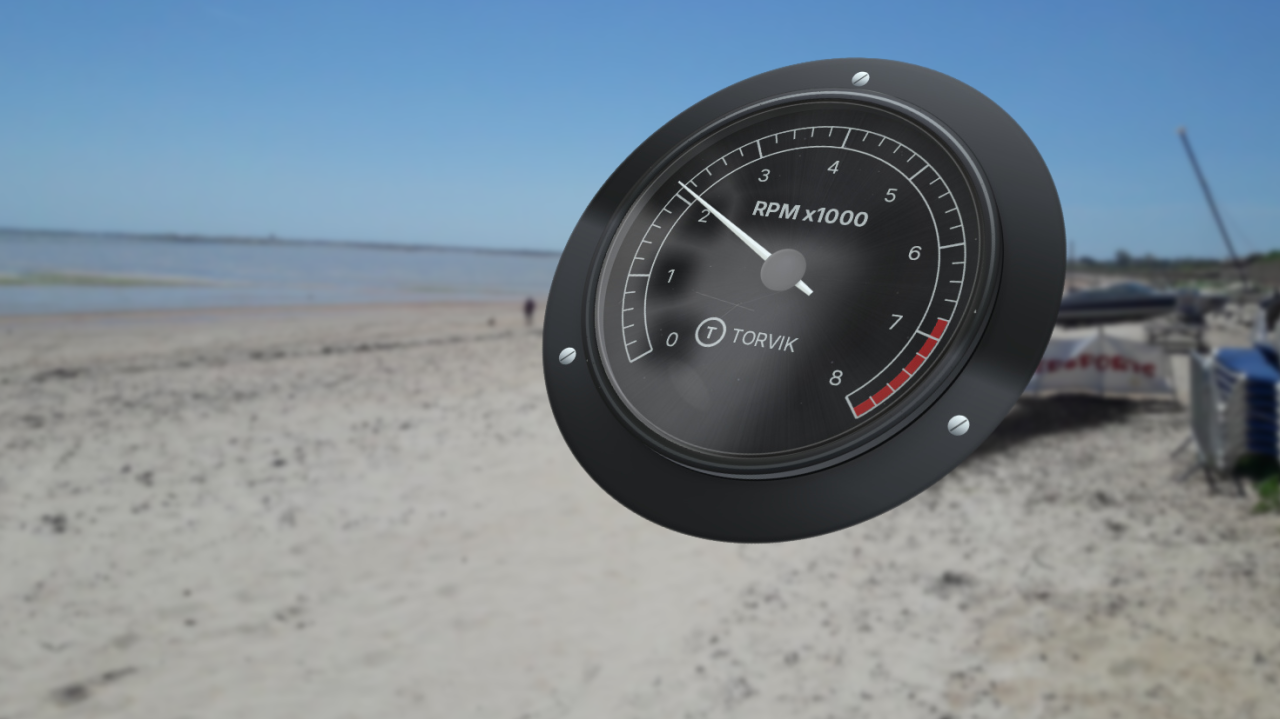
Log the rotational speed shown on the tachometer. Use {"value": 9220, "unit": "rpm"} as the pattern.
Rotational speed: {"value": 2100, "unit": "rpm"}
